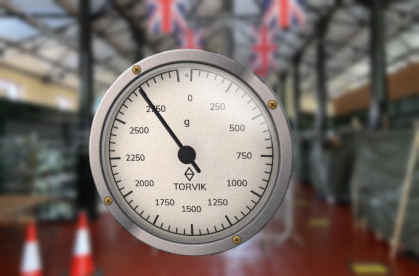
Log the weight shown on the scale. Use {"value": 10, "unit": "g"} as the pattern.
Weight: {"value": 2750, "unit": "g"}
